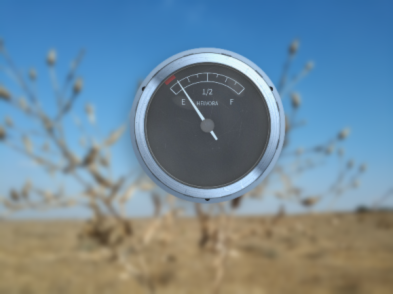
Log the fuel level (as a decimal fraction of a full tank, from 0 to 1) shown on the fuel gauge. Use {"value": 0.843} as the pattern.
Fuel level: {"value": 0.125}
